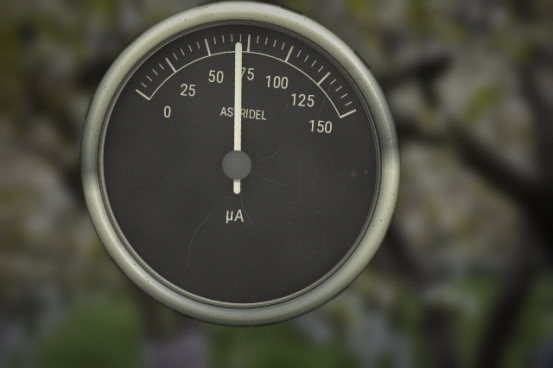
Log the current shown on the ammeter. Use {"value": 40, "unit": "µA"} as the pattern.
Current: {"value": 70, "unit": "µA"}
